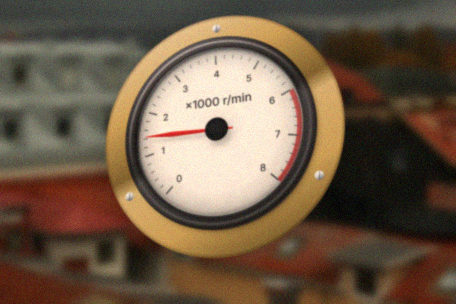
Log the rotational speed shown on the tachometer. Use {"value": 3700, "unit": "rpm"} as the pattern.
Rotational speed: {"value": 1400, "unit": "rpm"}
